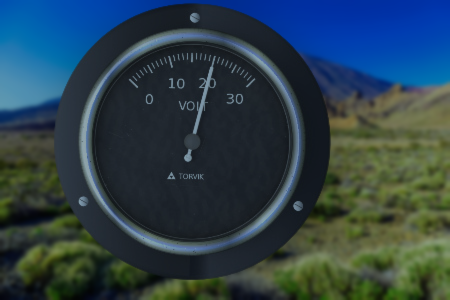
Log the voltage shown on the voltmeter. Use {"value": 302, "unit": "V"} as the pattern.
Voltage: {"value": 20, "unit": "V"}
